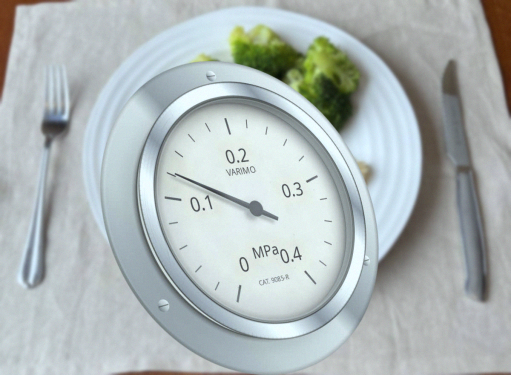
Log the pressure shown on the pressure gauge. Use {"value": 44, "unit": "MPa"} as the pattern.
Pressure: {"value": 0.12, "unit": "MPa"}
